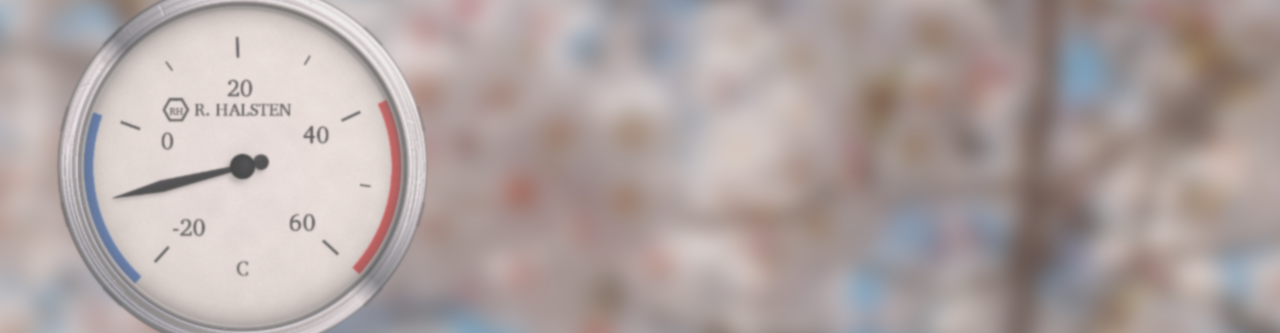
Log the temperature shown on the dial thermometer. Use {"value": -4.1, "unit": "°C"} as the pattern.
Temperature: {"value": -10, "unit": "°C"}
